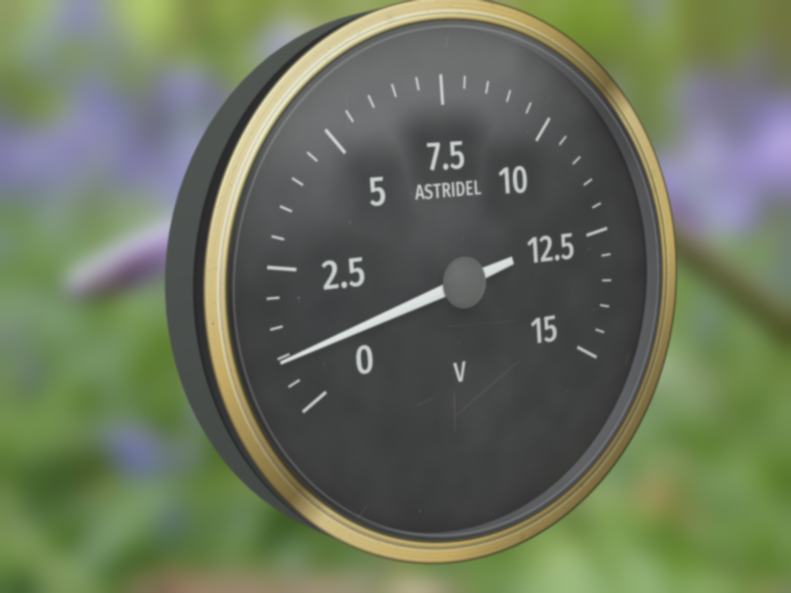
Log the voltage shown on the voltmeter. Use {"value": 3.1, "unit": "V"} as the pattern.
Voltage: {"value": 1, "unit": "V"}
